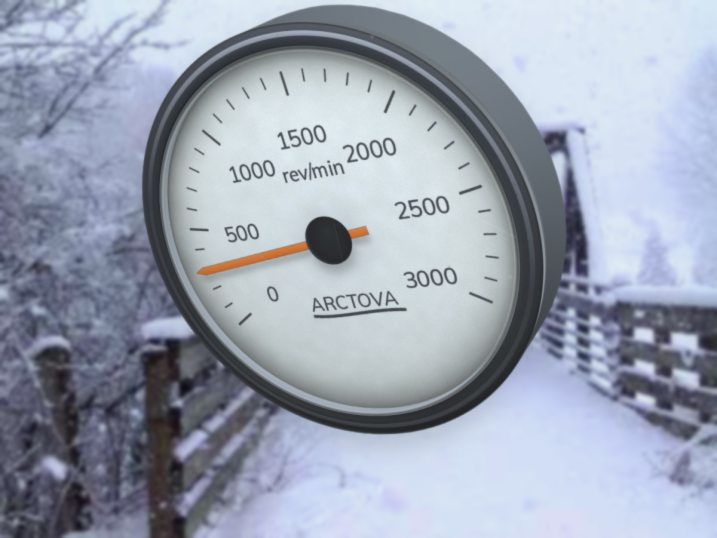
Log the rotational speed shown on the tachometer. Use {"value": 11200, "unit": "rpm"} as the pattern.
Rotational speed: {"value": 300, "unit": "rpm"}
